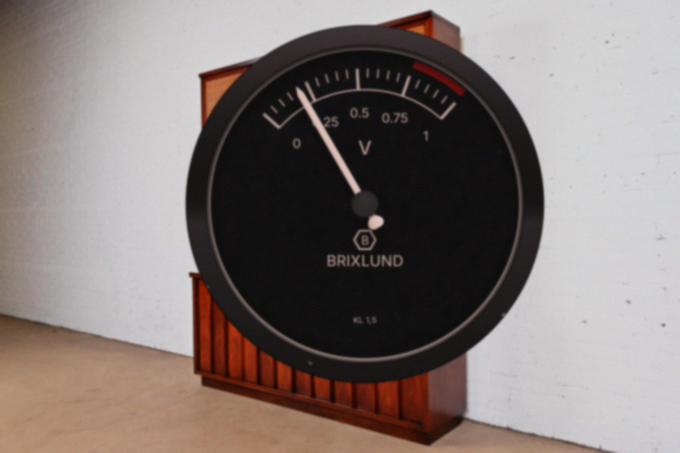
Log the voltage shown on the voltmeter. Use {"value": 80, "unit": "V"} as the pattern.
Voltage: {"value": 0.2, "unit": "V"}
